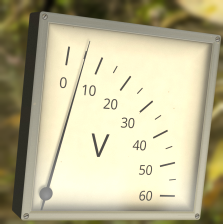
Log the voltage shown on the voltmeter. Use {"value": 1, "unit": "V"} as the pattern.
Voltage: {"value": 5, "unit": "V"}
